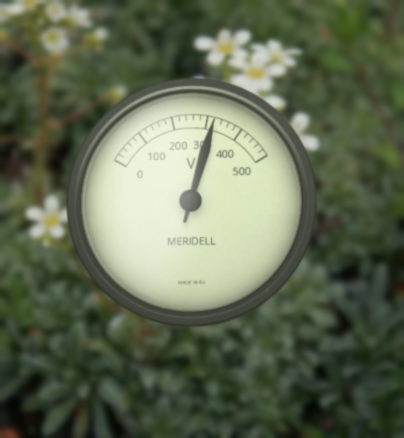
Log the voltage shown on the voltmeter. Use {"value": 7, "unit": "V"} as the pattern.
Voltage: {"value": 320, "unit": "V"}
